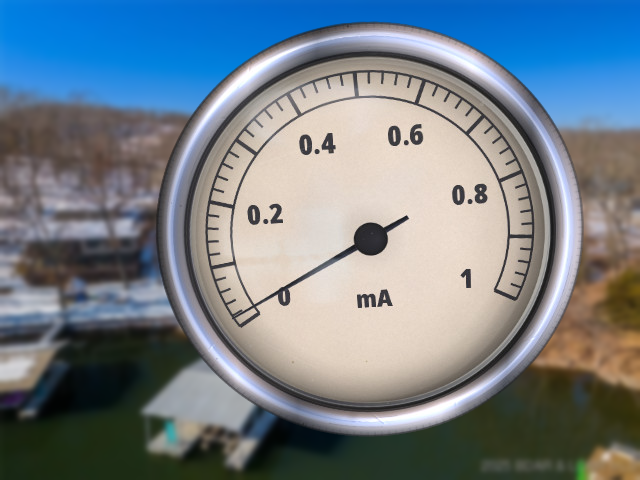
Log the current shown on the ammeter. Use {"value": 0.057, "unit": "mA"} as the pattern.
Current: {"value": 0.02, "unit": "mA"}
